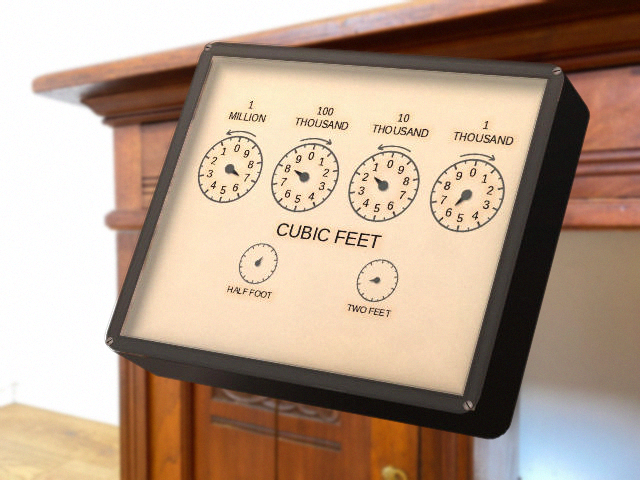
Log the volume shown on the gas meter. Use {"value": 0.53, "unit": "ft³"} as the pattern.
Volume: {"value": 681600, "unit": "ft³"}
